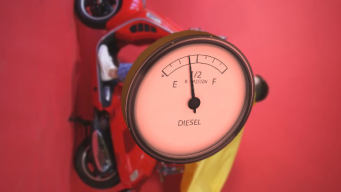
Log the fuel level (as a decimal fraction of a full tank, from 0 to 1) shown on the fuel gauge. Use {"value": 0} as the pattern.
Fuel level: {"value": 0.375}
